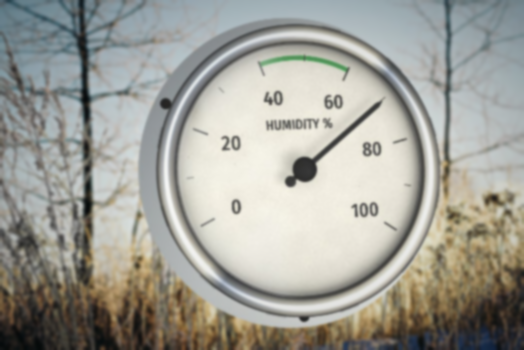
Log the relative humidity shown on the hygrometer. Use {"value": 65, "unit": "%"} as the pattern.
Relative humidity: {"value": 70, "unit": "%"}
